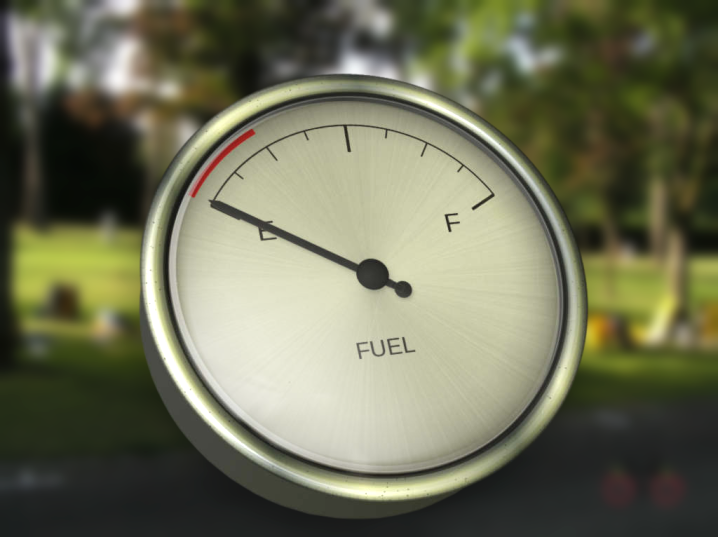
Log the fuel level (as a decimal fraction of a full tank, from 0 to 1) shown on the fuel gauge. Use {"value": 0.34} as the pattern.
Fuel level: {"value": 0}
